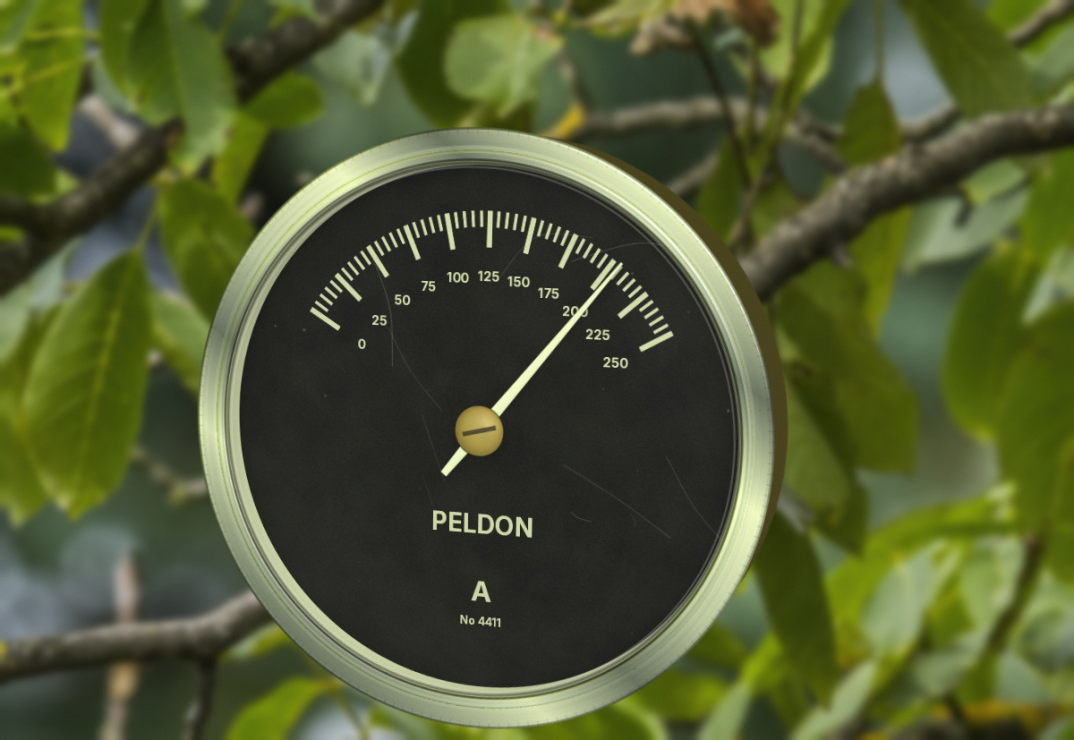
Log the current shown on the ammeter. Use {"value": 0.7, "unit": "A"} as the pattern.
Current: {"value": 205, "unit": "A"}
